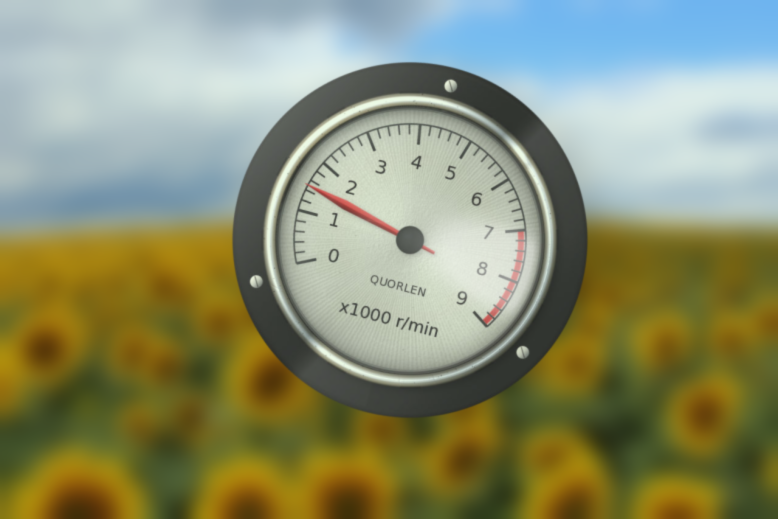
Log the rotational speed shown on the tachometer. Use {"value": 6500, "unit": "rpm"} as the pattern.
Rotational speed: {"value": 1500, "unit": "rpm"}
